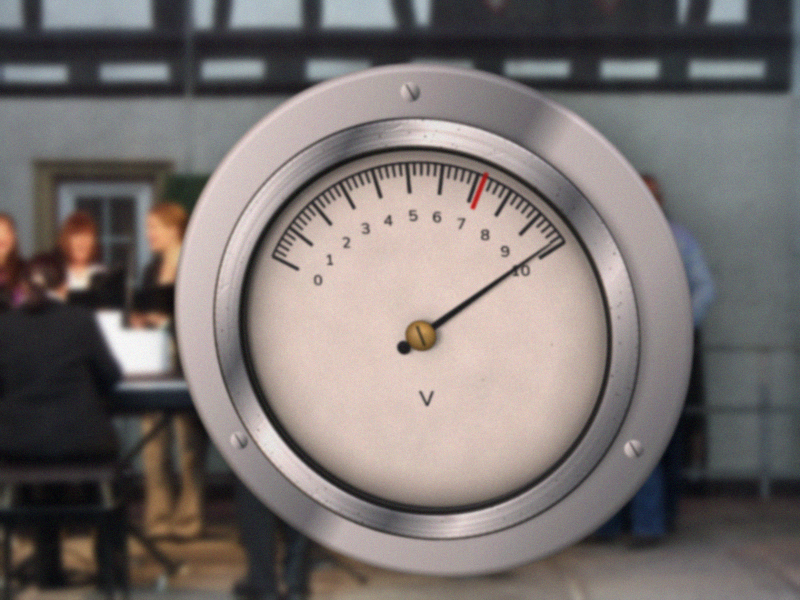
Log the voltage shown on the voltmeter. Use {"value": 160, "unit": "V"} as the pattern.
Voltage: {"value": 9.8, "unit": "V"}
